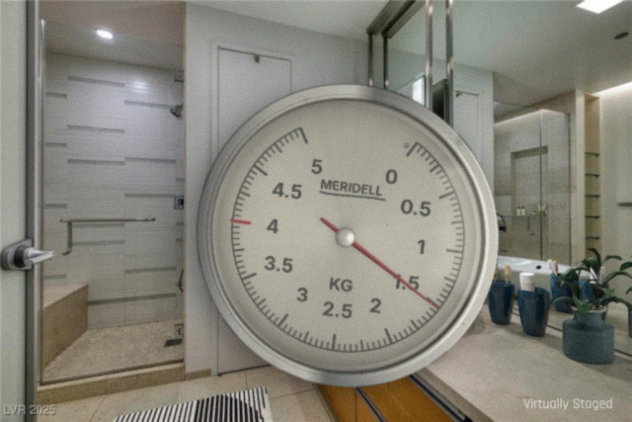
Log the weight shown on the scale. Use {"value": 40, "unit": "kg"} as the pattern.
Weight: {"value": 1.5, "unit": "kg"}
